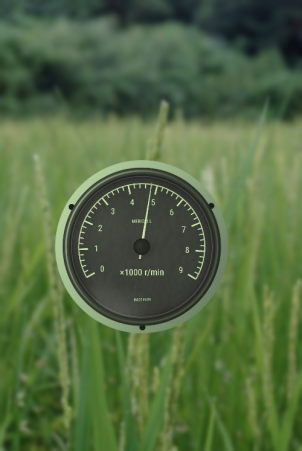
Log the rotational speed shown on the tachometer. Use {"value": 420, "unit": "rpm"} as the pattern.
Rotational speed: {"value": 4800, "unit": "rpm"}
